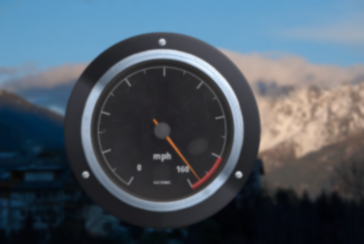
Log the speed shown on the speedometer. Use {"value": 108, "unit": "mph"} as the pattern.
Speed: {"value": 155, "unit": "mph"}
